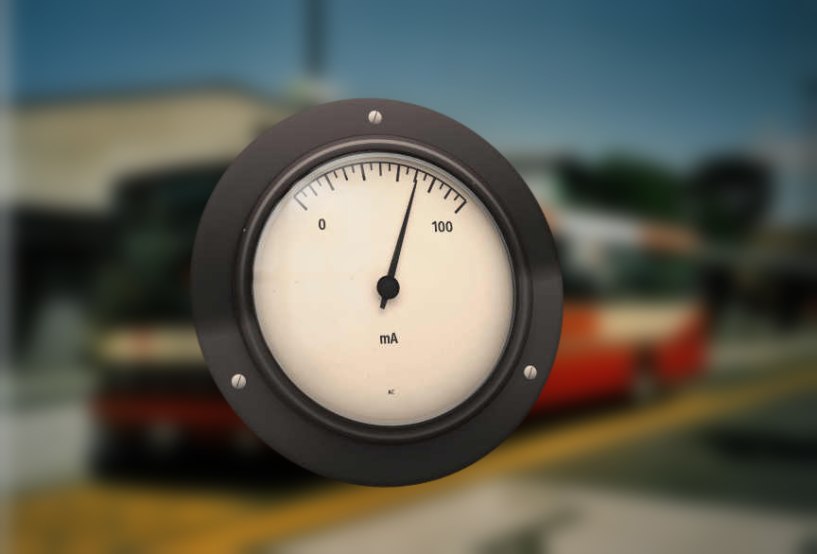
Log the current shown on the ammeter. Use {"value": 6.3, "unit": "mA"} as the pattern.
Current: {"value": 70, "unit": "mA"}
